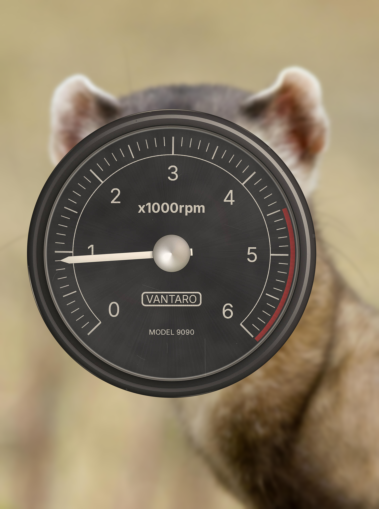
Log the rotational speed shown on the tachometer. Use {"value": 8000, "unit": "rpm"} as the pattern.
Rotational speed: {"value": 900, "unit": "rpm"}
